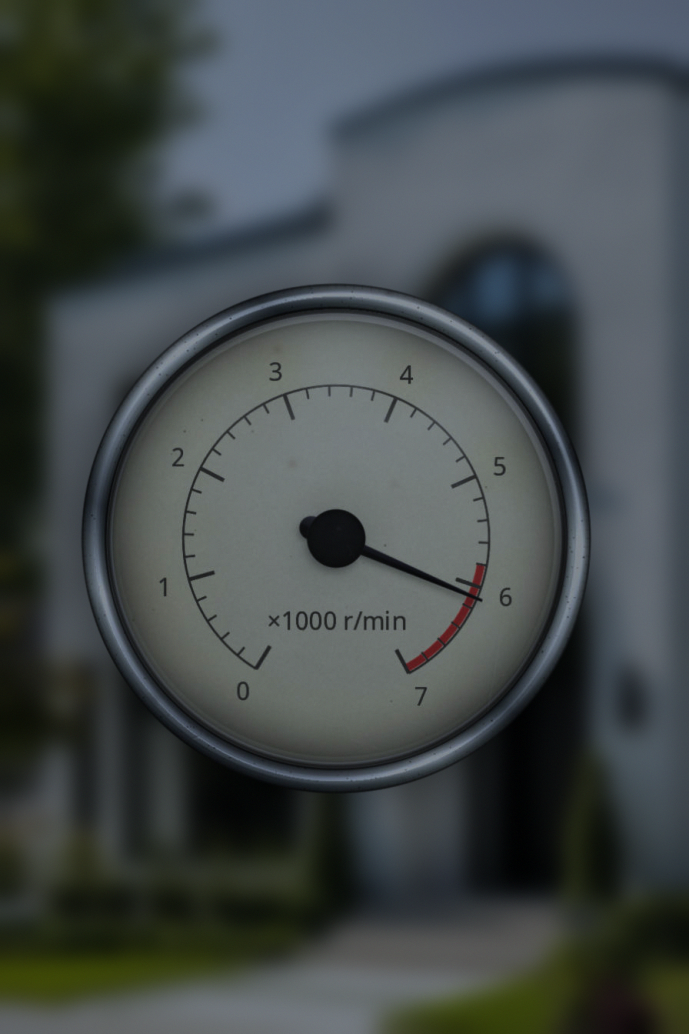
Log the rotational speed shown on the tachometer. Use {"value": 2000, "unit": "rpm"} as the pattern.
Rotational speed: {"value": 6100, "unit": "rpm"}
